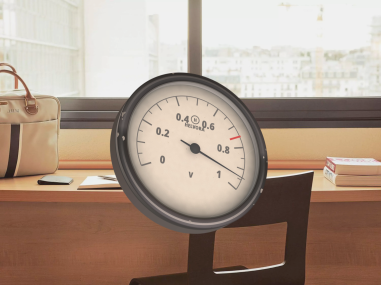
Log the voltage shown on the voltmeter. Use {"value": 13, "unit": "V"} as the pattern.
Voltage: {"value": 0.95, "unit": "V"}
